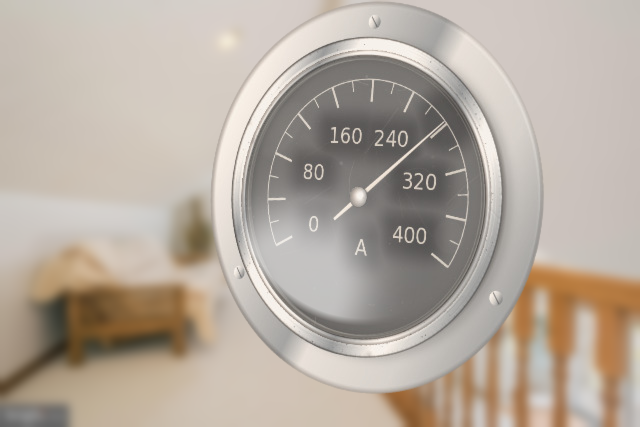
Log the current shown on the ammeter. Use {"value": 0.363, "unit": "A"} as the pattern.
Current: {"value": 280, "unit": "A"}
